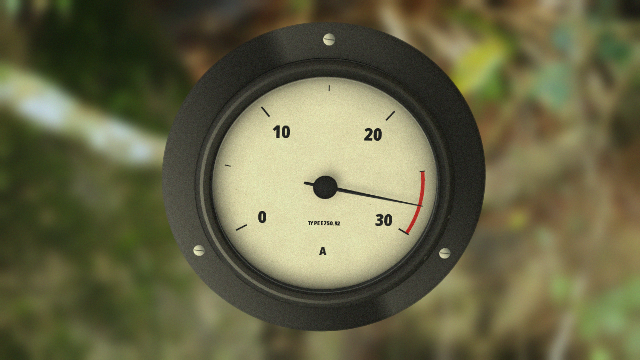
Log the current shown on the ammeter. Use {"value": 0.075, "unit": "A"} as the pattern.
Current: {"value": 27.5, "unit": "A"}
